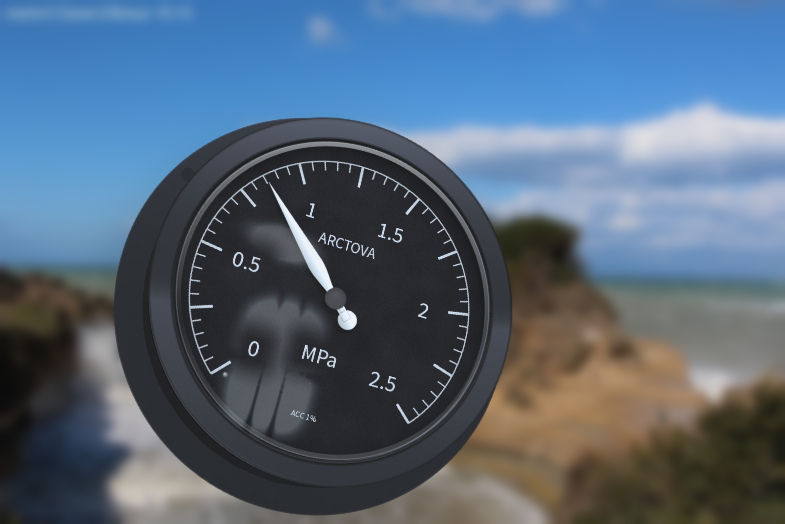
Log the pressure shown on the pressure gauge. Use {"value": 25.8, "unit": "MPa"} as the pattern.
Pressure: {"value": 0.85, "unit": "MPa"}
